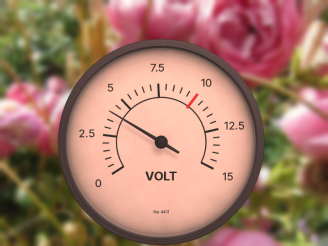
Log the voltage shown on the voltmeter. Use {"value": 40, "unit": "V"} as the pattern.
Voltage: {"value": 4, "unit": "V"}
